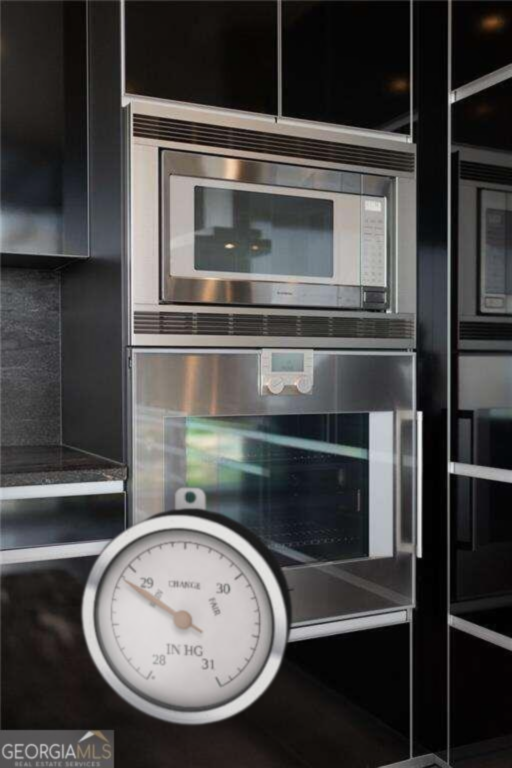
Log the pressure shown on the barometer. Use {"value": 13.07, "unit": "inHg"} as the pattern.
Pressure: {"value": 28.9, "unit": "inHg"}
